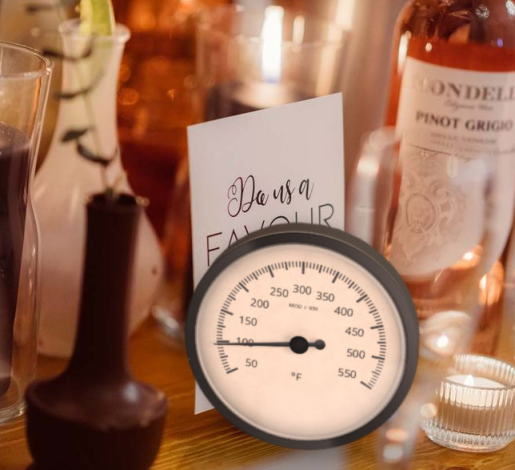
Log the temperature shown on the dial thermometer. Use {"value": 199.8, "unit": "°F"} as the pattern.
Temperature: {"value": 100, "unit": "°F"}
